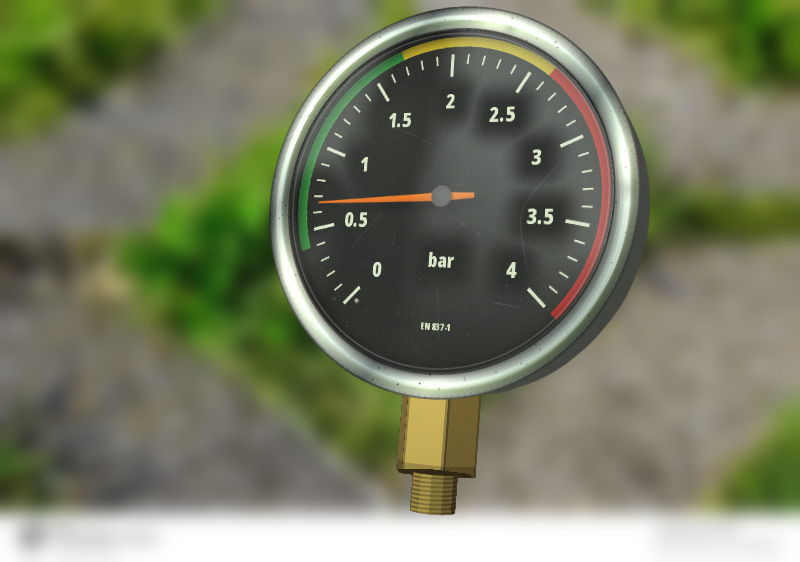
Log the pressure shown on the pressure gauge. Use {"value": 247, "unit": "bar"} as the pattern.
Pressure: {"value": 0.65, "unit": "bar"}
